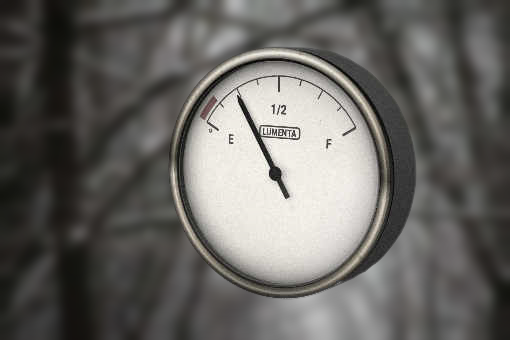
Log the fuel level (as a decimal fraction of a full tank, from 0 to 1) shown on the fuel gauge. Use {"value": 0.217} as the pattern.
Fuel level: {"value": 0.25}
